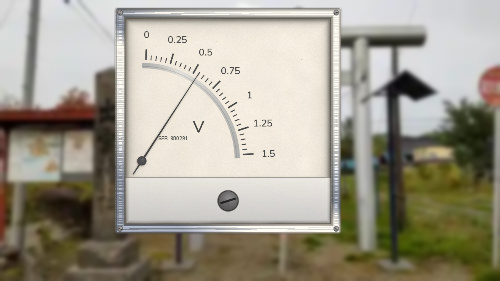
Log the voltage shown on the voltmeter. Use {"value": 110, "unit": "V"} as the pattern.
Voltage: {"value": 0.55, "unit": "V"}
